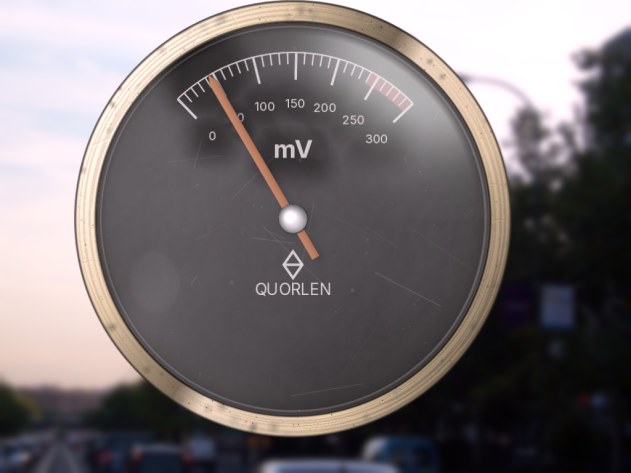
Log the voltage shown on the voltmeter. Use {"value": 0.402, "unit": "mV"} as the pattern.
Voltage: {"value": 45, "unit": "mV"}
